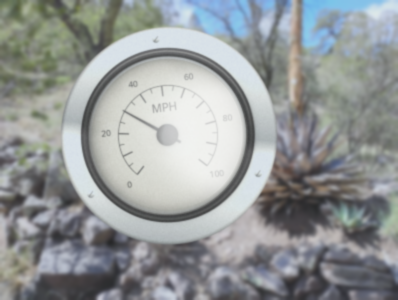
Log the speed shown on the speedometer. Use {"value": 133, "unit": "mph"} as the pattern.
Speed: {"value": 30, "unit": "mph"}
